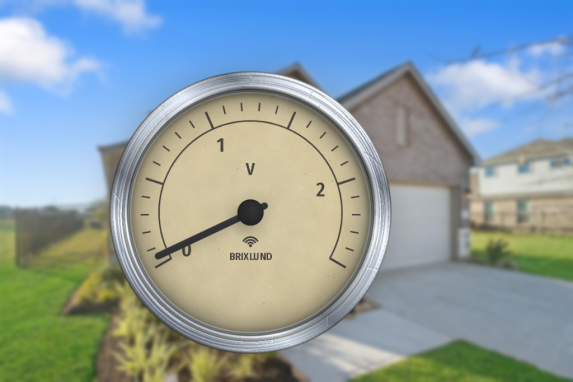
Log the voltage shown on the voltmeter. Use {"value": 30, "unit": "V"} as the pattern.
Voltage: {"value": 0.05, "unit": "V"}
